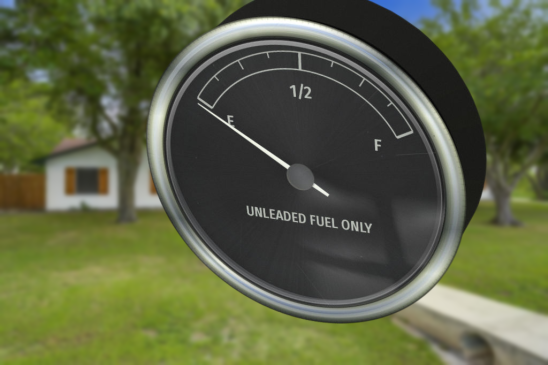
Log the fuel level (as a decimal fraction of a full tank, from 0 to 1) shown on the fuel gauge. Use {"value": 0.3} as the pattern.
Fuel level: {"value": 0}
